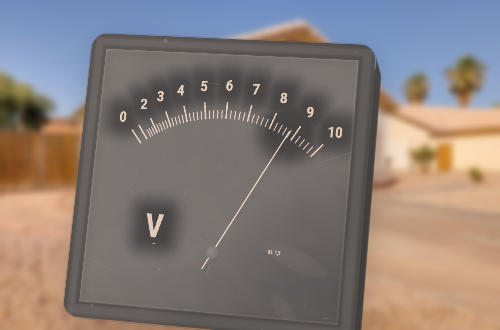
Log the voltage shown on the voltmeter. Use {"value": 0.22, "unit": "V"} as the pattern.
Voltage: {"value": 8.8, "unit": "V"}
